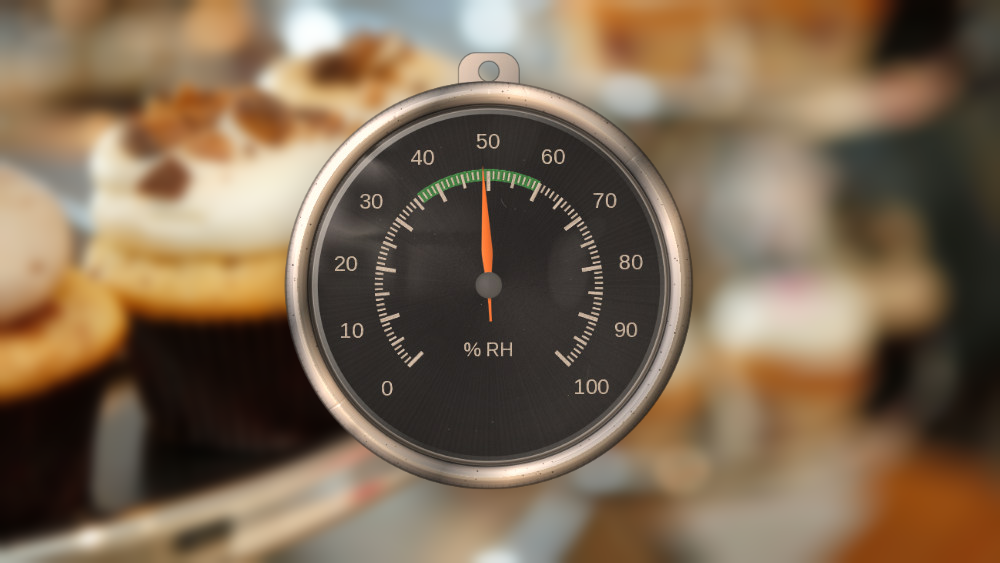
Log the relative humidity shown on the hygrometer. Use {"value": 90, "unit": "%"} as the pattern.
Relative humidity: {"value": 49, "unit": "%"}
